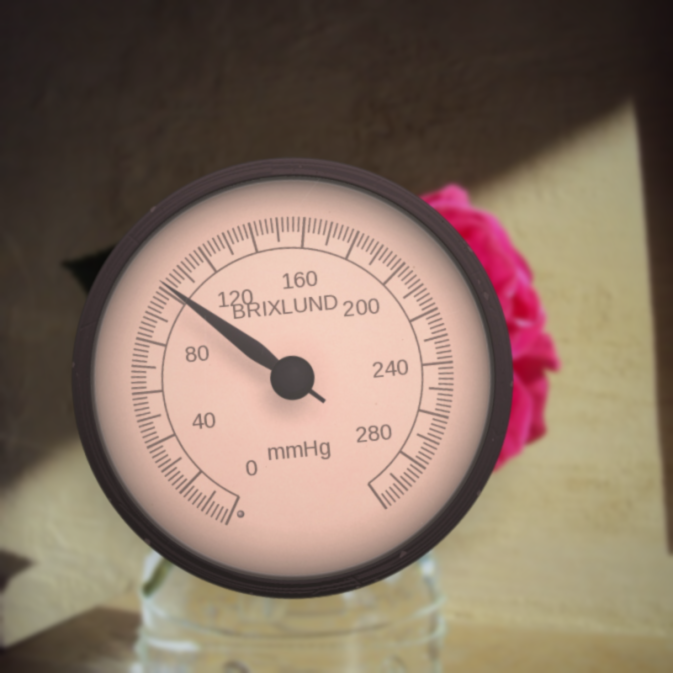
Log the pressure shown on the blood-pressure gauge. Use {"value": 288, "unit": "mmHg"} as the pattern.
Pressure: {"value": 102, "unit": "mmHg"}
